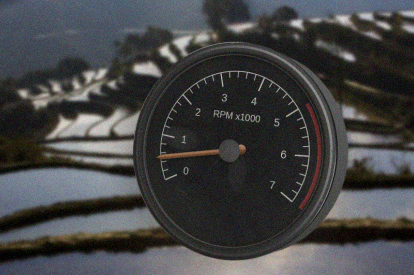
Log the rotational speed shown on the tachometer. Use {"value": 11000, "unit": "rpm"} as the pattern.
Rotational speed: {"value": 500, "unit": "rpm"}
